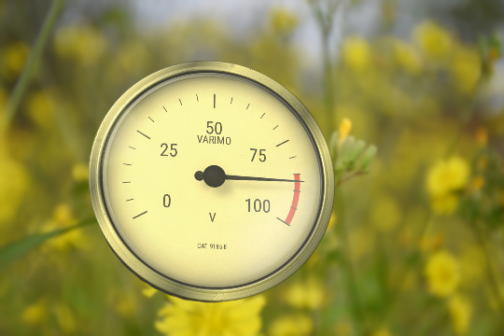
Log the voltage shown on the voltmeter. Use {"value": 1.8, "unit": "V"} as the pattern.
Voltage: {"value": 87.5, "unit": "V"}
